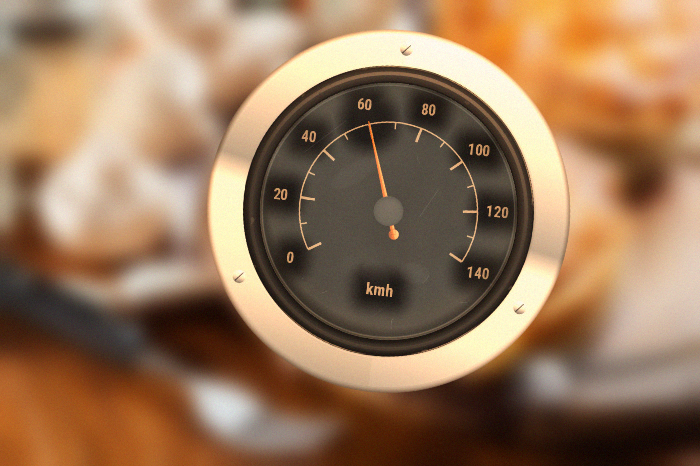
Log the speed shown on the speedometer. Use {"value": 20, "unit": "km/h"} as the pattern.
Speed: {"value": 60, "unit": "km/h"}
